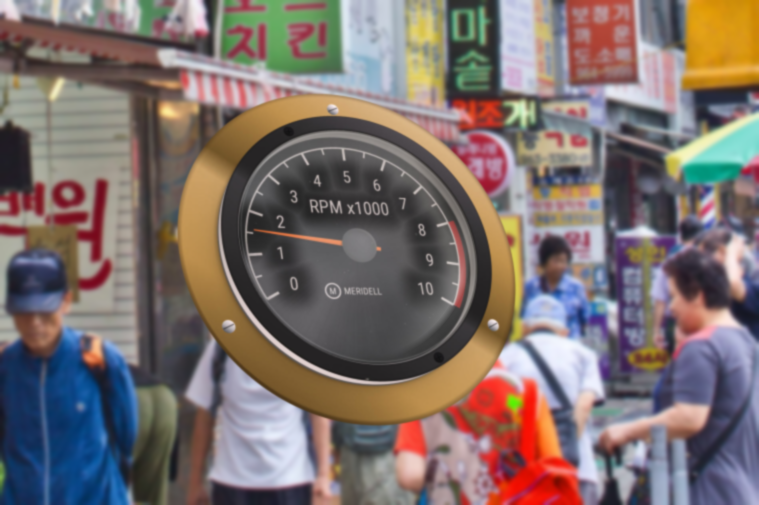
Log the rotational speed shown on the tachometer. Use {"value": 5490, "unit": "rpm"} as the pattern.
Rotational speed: {"value": 1500, "unit": "rpm"}
